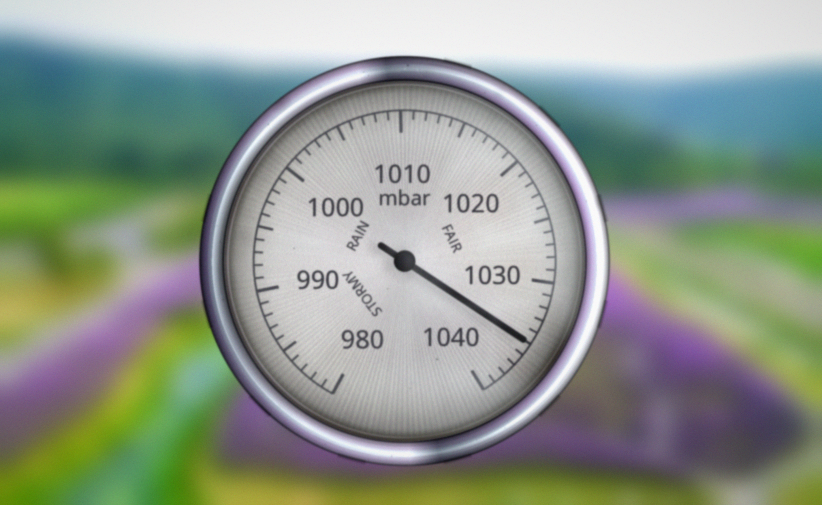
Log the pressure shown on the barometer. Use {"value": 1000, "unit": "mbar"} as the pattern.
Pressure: {"value": 1035, "unit": "mbar"}
